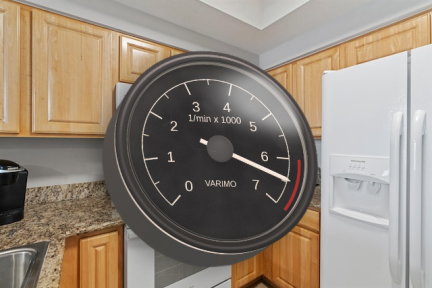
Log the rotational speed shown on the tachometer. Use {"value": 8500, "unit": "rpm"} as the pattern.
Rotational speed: {"value": 6500, "unit": "rpm"}
